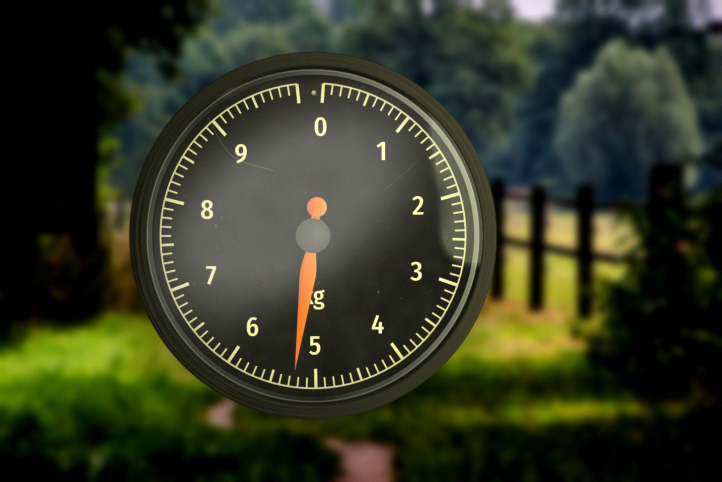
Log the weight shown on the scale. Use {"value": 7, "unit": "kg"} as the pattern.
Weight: {"value": 5.25, "unit": "kg"}
